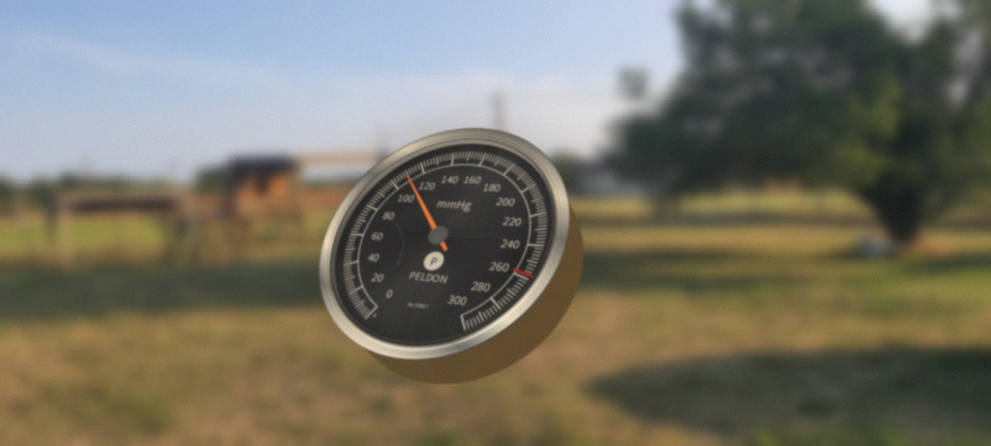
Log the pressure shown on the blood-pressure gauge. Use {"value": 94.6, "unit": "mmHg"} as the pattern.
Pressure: {"value": 110, "unit": "mmHg"}
